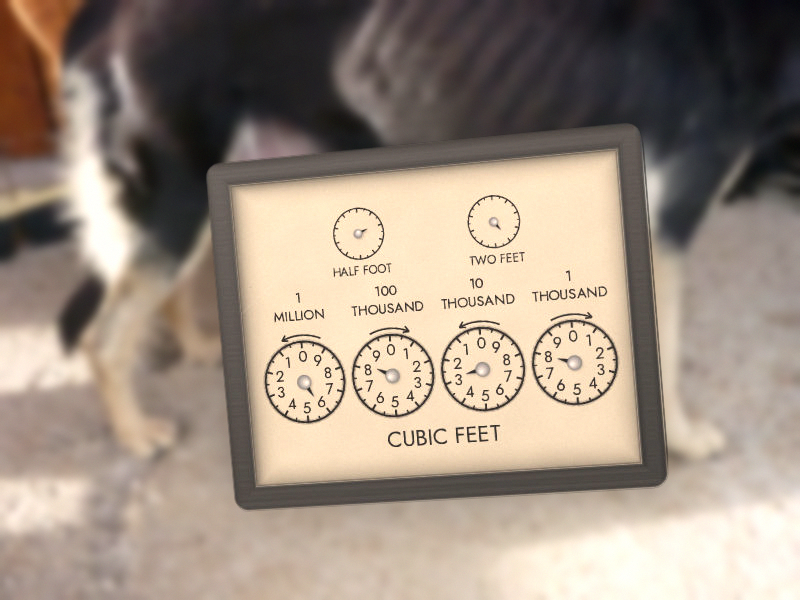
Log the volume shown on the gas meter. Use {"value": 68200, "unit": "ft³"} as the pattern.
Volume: {"value": 582800, "unit": "ft³"}
